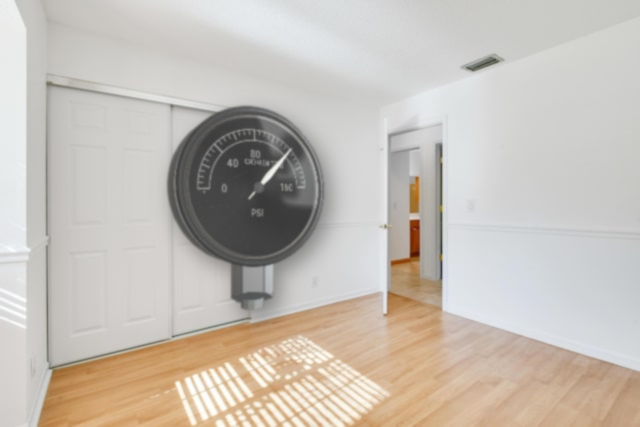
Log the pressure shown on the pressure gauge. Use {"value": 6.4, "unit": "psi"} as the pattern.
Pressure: {"value": 120, "unit": "psi"}
